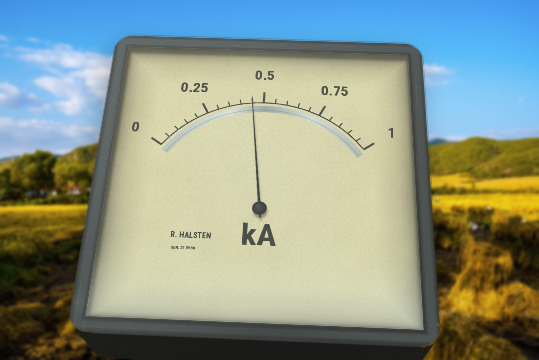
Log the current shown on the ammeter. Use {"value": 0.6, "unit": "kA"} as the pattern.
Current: {"value": 0.45, "unit": "kA"}
